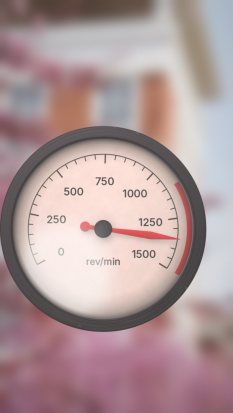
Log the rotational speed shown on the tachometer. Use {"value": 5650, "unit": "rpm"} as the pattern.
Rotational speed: {"value": 1350, "unit": "rpm"}
